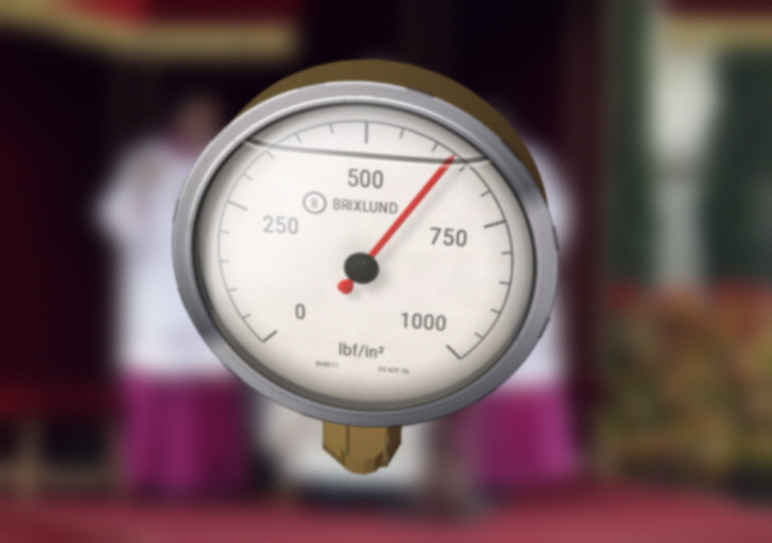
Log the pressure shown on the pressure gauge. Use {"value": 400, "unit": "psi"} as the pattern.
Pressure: {"value": 625, "unit": "psi"}
